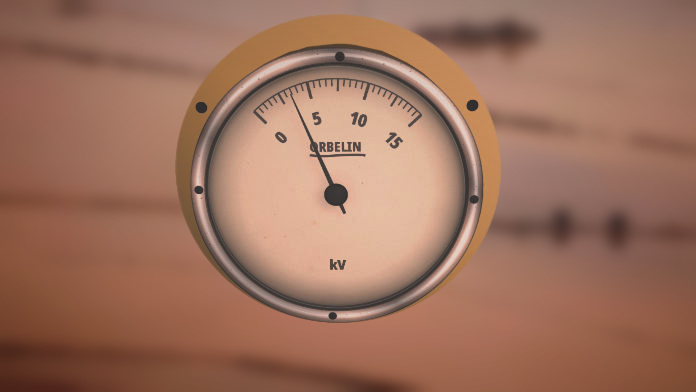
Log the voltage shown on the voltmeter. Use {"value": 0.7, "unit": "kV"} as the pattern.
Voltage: {"value": 3.5, "unit": "kV"}
